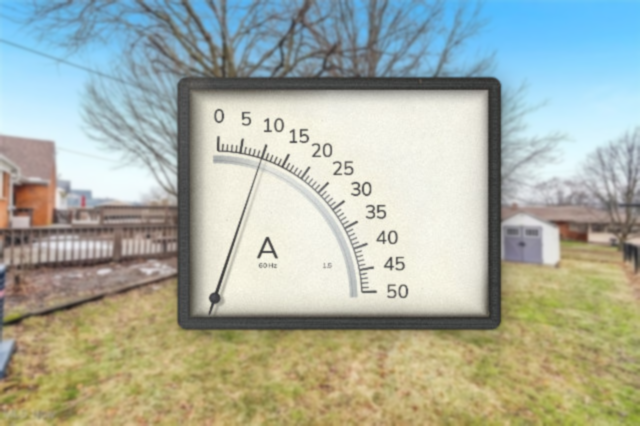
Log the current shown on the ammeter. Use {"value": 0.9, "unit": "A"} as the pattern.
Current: {"value": 10, "unit": "A"}
